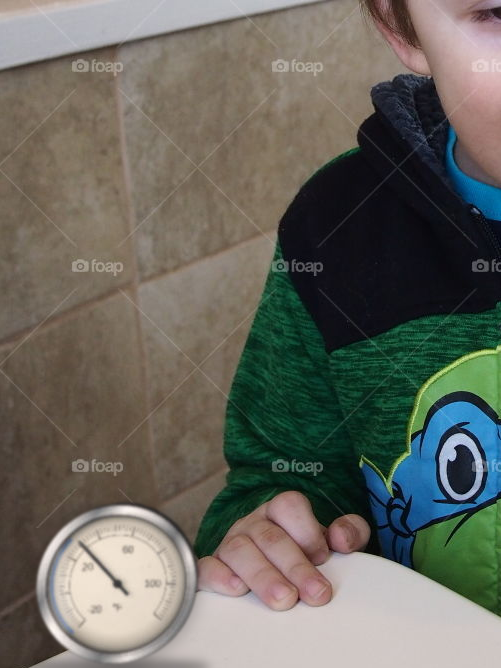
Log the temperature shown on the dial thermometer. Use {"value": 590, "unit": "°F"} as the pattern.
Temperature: {"value": 30, "unit": "°F"}
